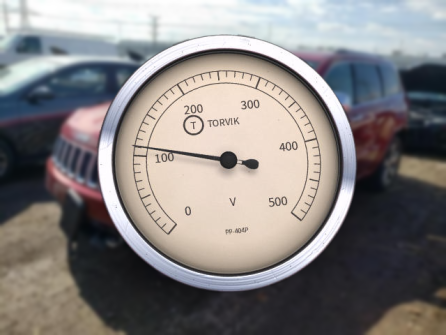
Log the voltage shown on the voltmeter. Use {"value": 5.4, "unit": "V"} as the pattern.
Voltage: {"value": 110, "unit": "V"}
